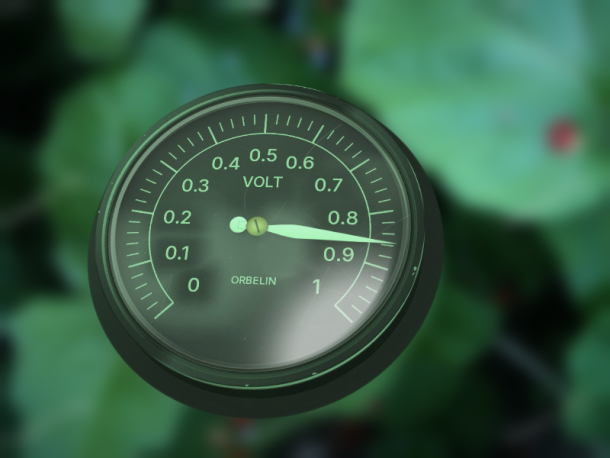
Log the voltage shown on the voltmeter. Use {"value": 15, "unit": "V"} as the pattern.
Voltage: {"value": 0.86, "unit": "V"}
